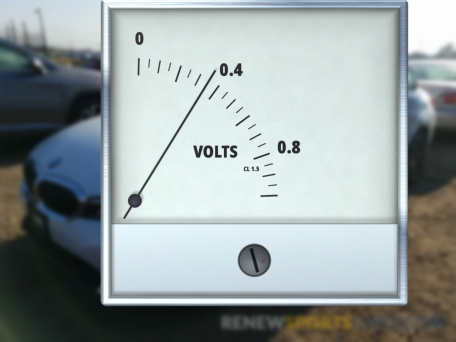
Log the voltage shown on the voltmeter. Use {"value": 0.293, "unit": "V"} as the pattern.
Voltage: {"value": 0.35, "unit": "V"}
